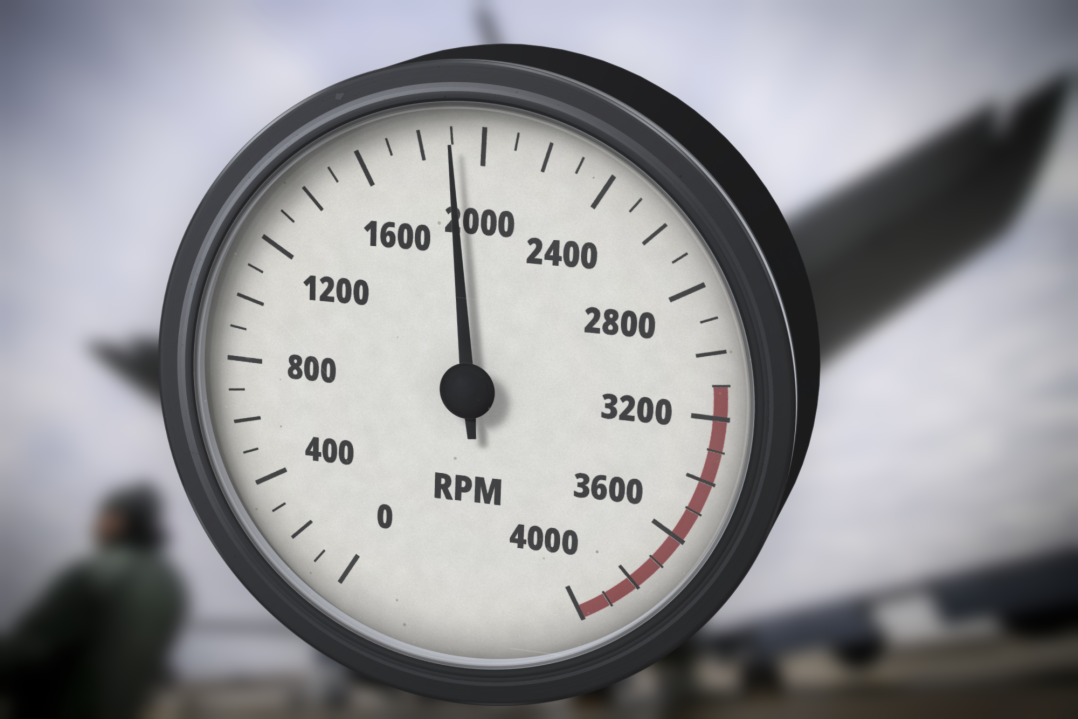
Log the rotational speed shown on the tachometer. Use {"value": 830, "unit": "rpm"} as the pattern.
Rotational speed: {"value": 1900, "unit": "rpm"}
